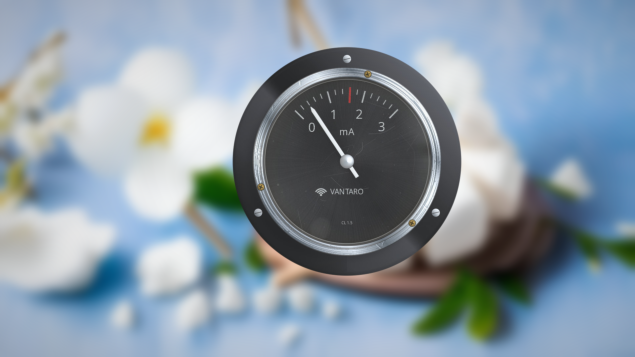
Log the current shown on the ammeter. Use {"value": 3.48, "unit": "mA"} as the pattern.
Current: {"value": 0.4, "unit": "mA"}
